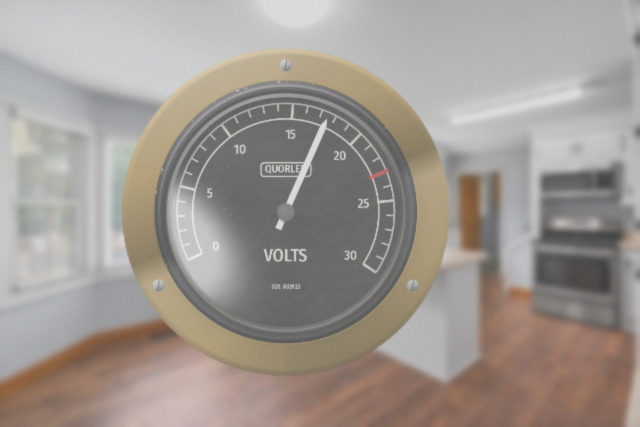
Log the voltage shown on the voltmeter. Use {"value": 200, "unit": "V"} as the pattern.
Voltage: {"value": 17.5, "unit": "V"}
